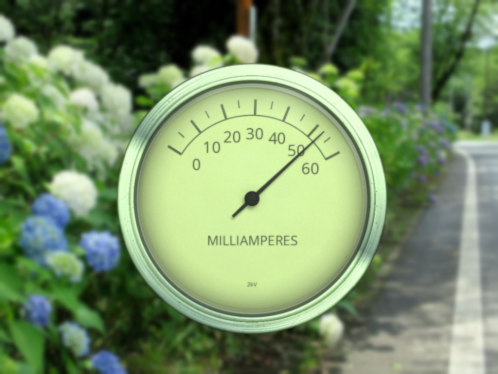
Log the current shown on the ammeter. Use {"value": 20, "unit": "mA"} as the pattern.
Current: {"value": 52.5, "unit": "mA"}
